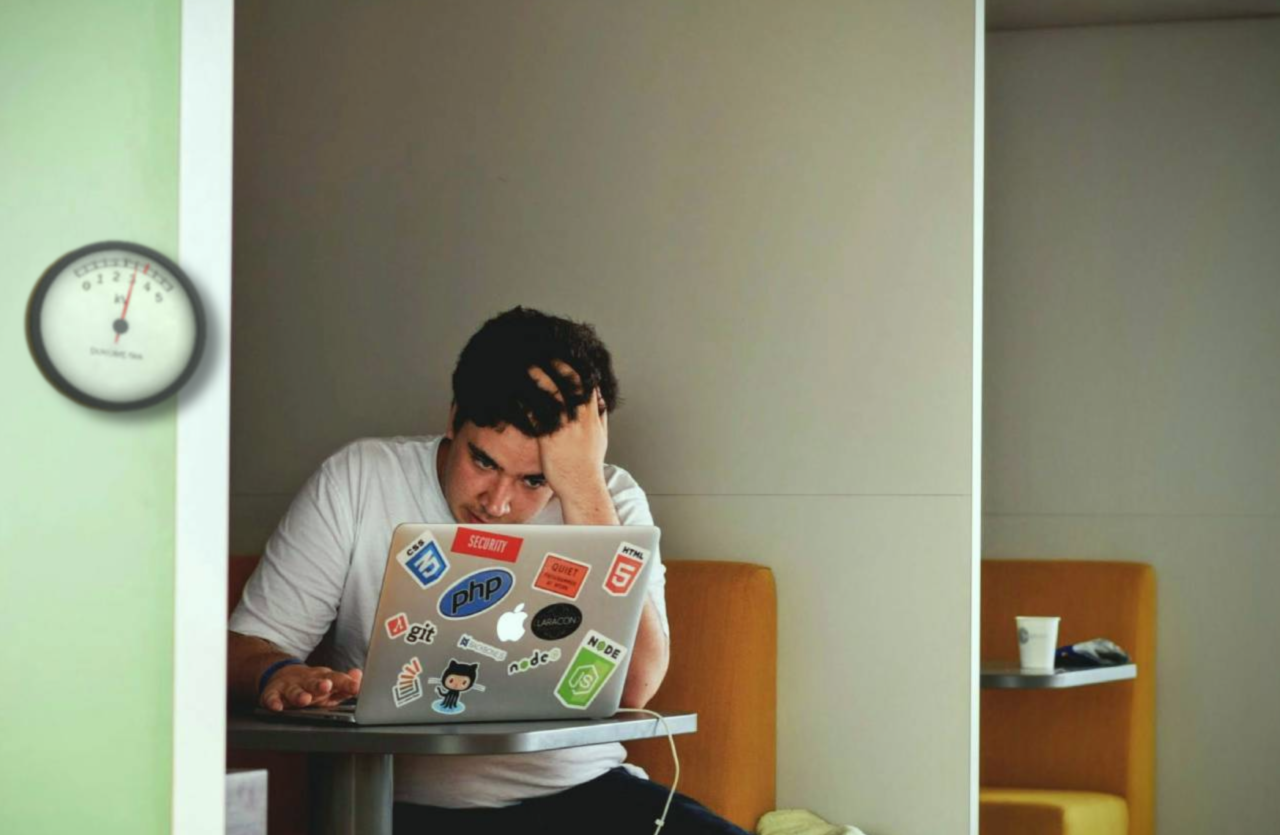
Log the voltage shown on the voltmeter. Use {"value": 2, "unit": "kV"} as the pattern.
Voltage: {"value": 3, "unit": "kV"}
